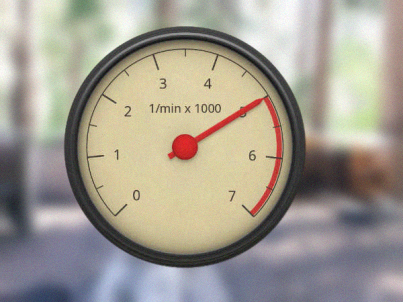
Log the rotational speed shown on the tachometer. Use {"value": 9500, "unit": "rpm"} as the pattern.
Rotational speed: {"value": 5000, "unit": "rpm"}
